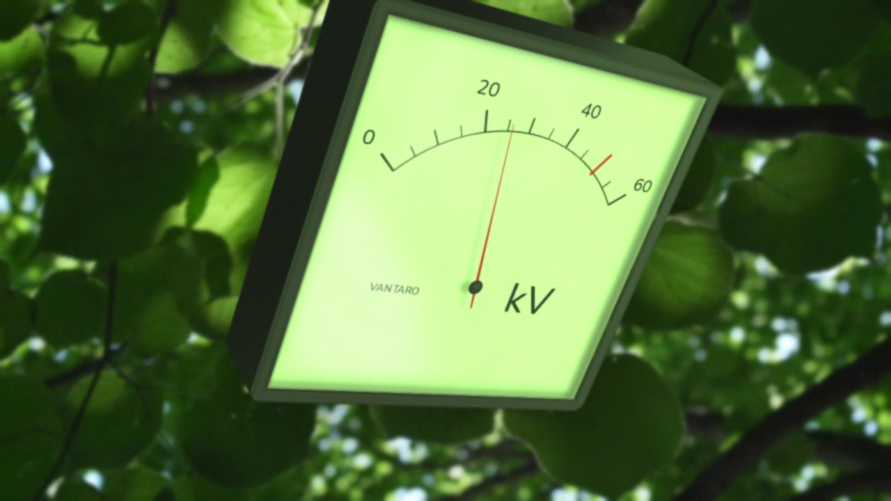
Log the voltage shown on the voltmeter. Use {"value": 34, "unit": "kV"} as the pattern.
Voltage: {"value": 25, "unit": "kV"}
